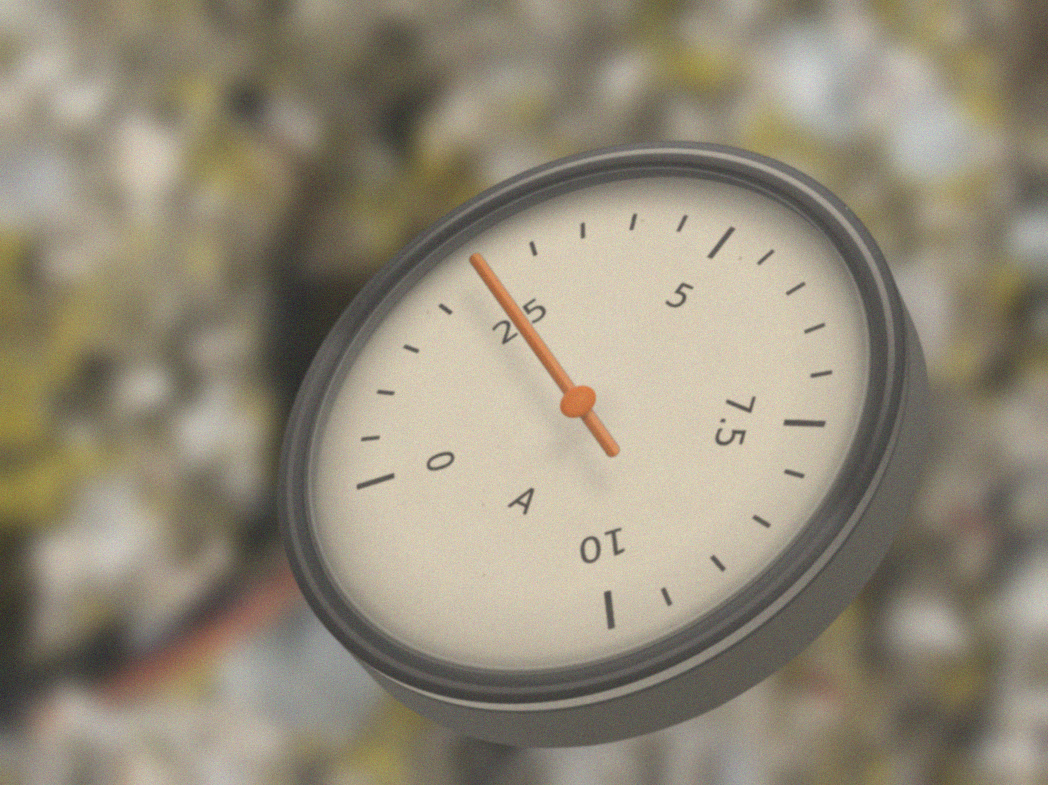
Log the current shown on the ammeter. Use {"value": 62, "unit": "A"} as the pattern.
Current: {"value": 2.5, "unit": "A"}
